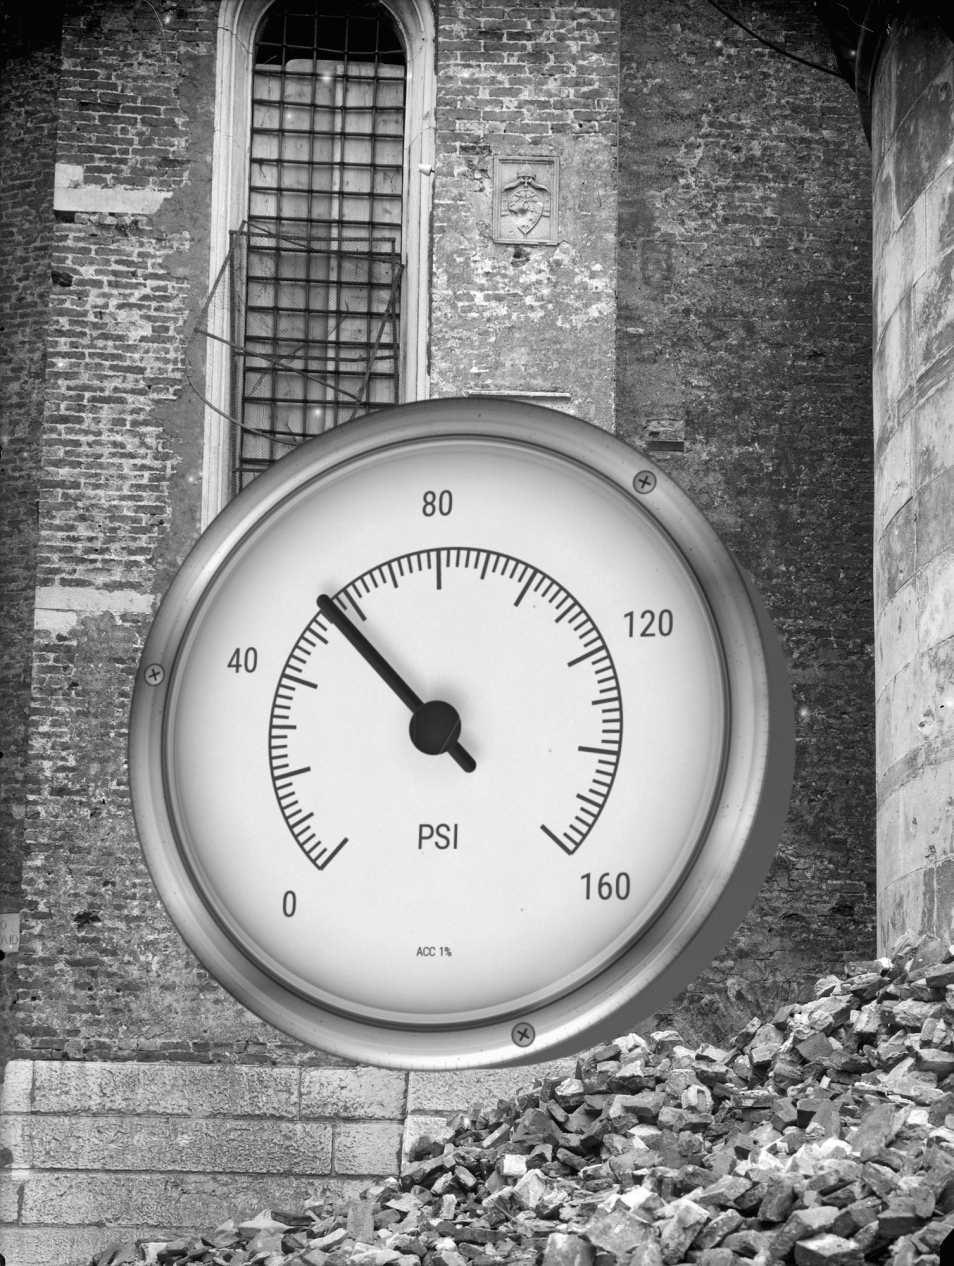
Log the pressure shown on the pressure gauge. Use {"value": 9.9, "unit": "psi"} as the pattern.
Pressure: {"value": 56, "unit": "psi"}
